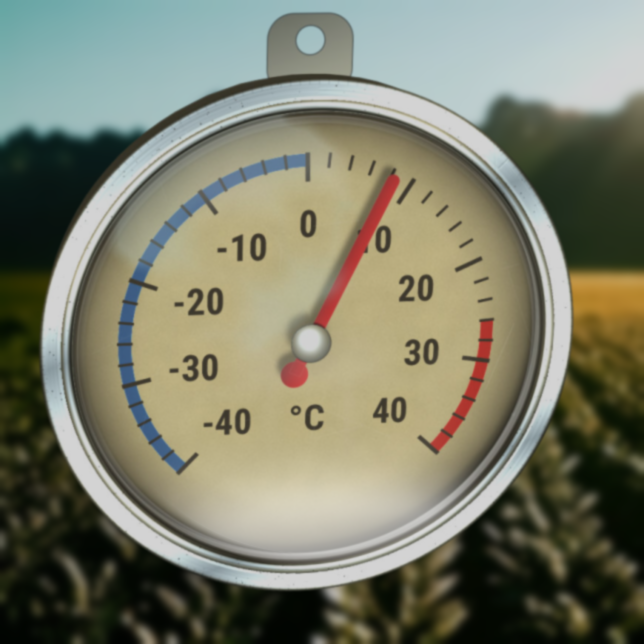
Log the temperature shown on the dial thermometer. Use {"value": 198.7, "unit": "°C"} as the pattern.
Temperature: {"value": 8, "unit": "°C"}
